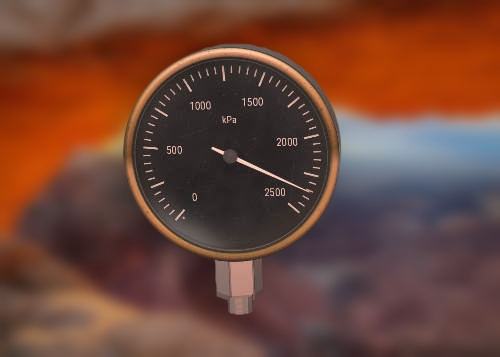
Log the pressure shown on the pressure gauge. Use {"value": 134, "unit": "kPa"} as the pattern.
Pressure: {"value": 2350, "unit": "kPa"}
